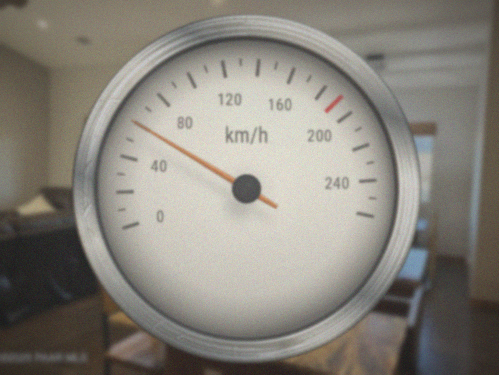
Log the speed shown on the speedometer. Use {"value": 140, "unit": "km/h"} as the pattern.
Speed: {"value": 60, "unit": "km/h"}
